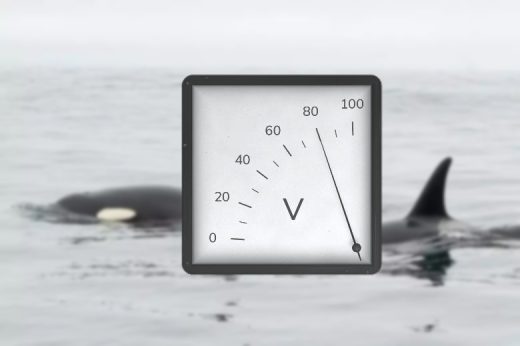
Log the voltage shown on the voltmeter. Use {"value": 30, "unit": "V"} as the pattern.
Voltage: {"value": 80, "unit": "V"}
